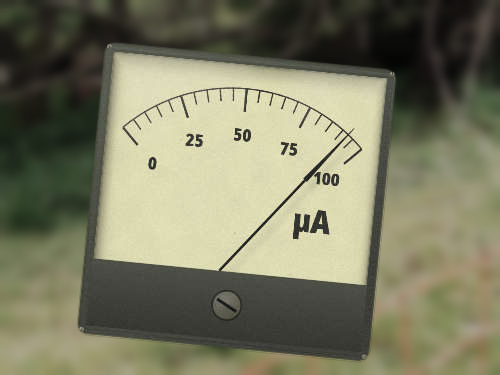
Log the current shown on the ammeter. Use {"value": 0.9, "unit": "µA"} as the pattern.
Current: {"value": 92.5, "unit": "µA"}
